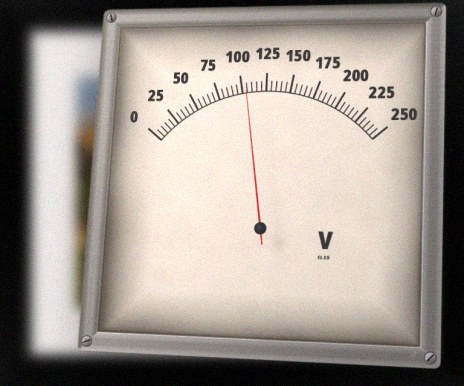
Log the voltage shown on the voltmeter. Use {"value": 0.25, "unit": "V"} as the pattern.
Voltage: {"value": 105, "unit": "V"}
